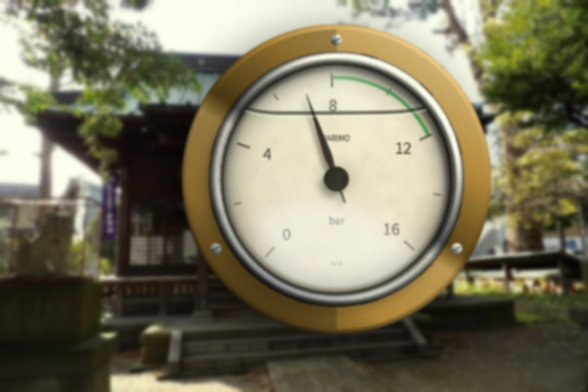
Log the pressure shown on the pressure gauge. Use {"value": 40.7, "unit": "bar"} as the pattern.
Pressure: {"value": 7, "unit": "bar"}
